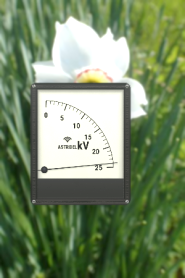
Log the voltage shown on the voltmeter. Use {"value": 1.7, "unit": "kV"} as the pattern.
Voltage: {"value": 24, "unit": "kV"}
